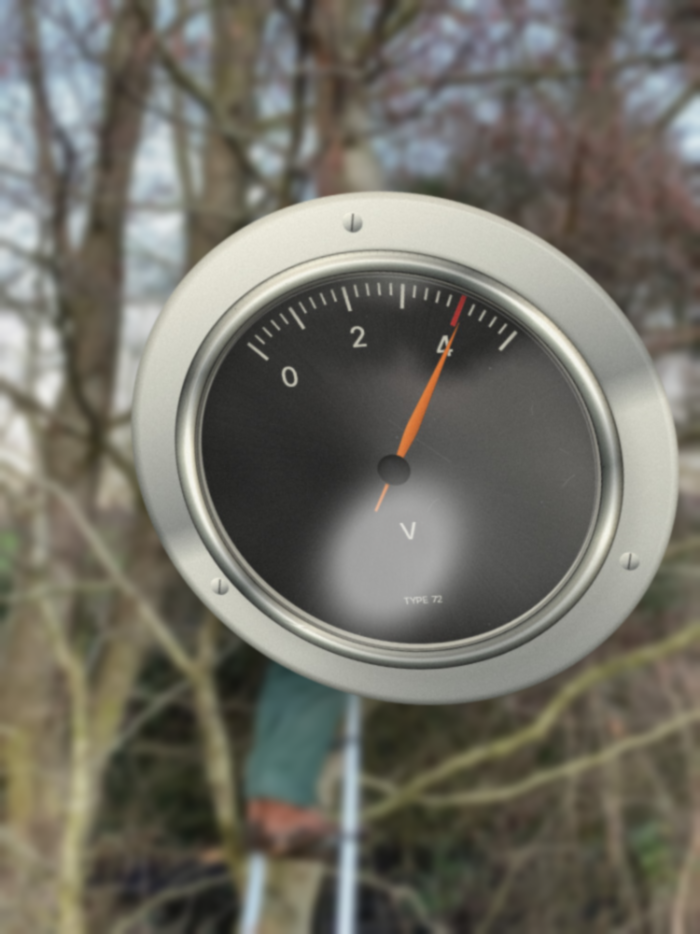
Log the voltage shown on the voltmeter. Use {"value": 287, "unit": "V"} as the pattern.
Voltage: {"value": 4.1, "unit": "V"}
